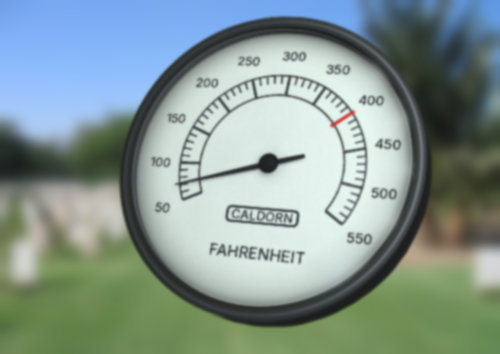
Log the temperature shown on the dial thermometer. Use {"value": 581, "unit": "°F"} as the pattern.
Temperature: {"value": 70, "unit": "°F"}
